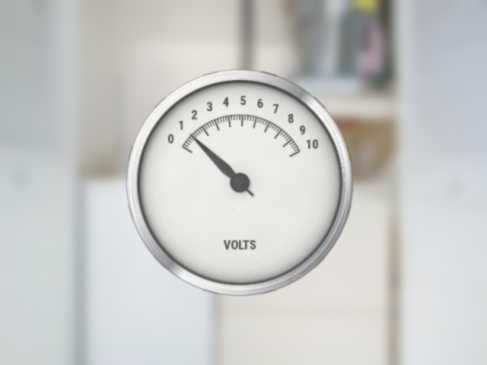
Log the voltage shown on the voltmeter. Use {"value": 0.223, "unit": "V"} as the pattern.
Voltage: {"value": 1, "unit": "V"}
